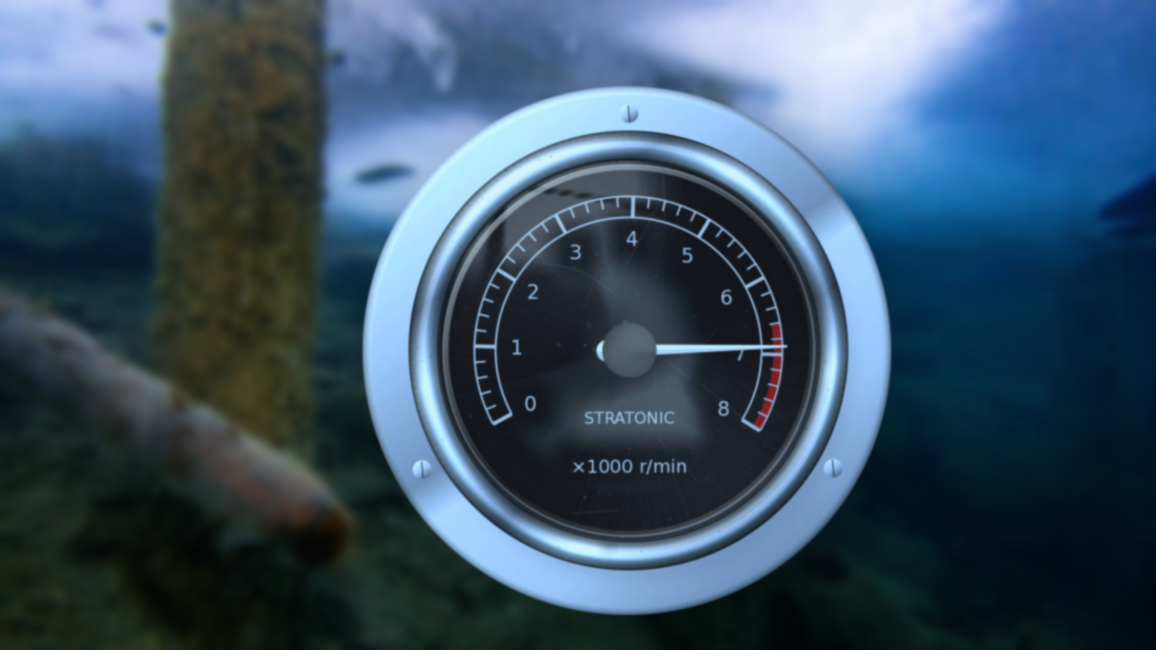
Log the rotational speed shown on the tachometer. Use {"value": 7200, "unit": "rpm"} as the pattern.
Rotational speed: {"value": 6900, "unit": "rpm"}
